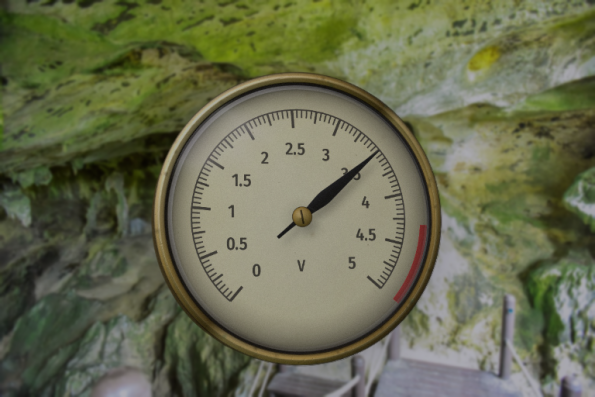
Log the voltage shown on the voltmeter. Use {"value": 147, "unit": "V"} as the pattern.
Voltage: {"value": 3.5, "unit": "V"}
